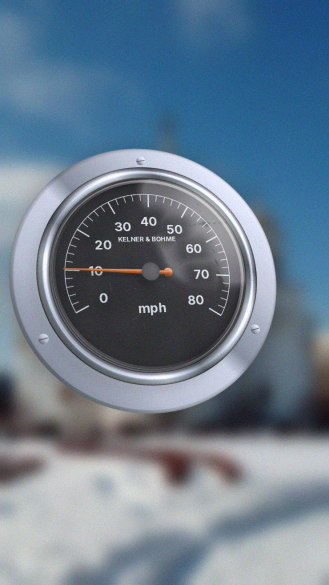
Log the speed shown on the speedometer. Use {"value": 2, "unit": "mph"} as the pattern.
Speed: {"value": 10, "unit": "mph"}
